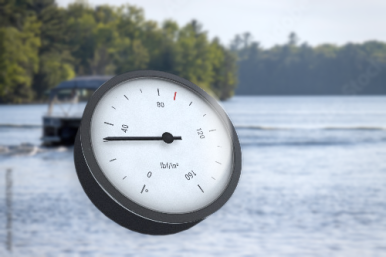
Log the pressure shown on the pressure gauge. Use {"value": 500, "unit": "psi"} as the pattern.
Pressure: {"value": 30, "unit": "psi"}
